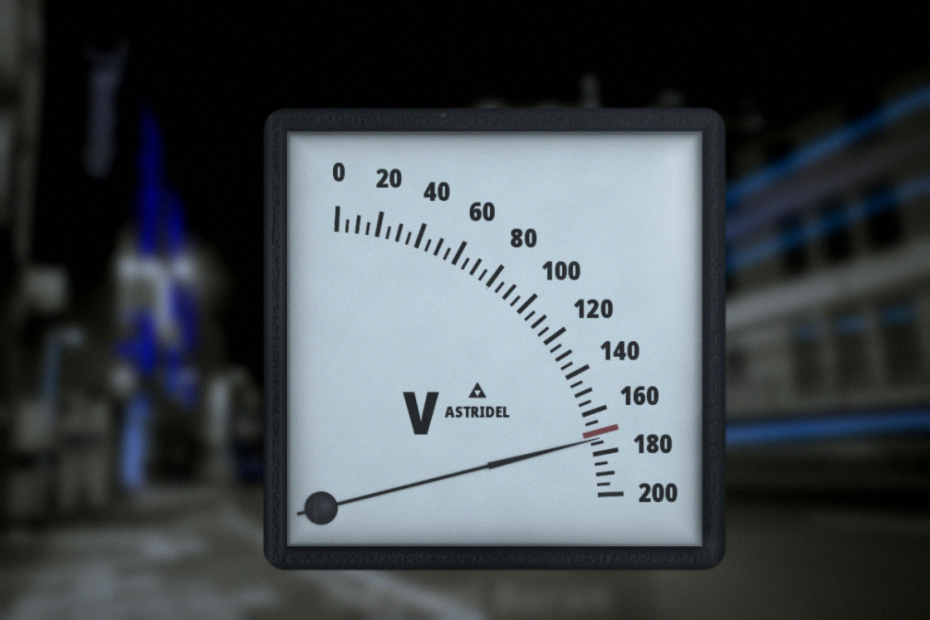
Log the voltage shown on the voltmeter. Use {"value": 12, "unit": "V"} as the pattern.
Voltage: {"value": 172.5, "unit": "V"}
